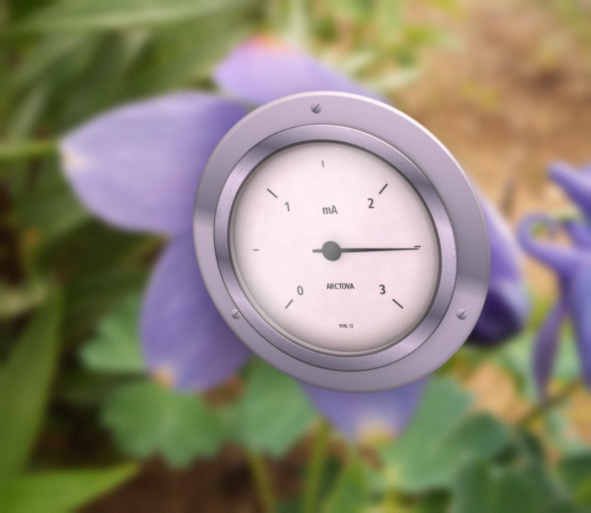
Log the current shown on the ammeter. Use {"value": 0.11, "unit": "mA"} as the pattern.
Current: {"value": 2.5, "unit": "mA"}
